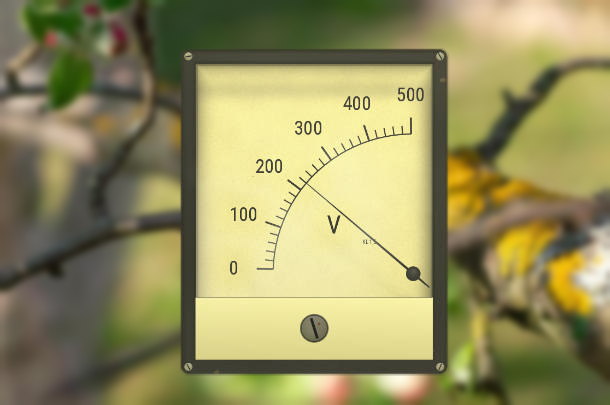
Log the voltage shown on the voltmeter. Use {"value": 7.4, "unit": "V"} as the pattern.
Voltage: {"value": 220, "unit": "V"}
